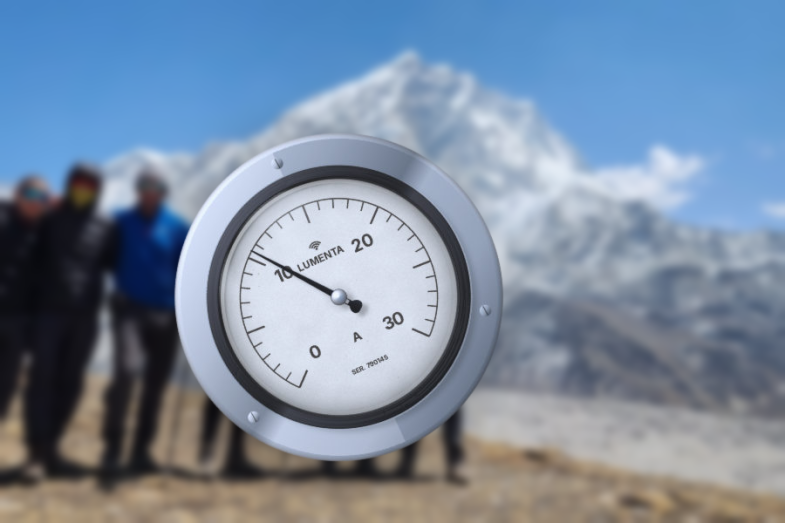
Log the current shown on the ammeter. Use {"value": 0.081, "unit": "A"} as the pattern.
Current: {"value": 10.5, "unit": "A"}
